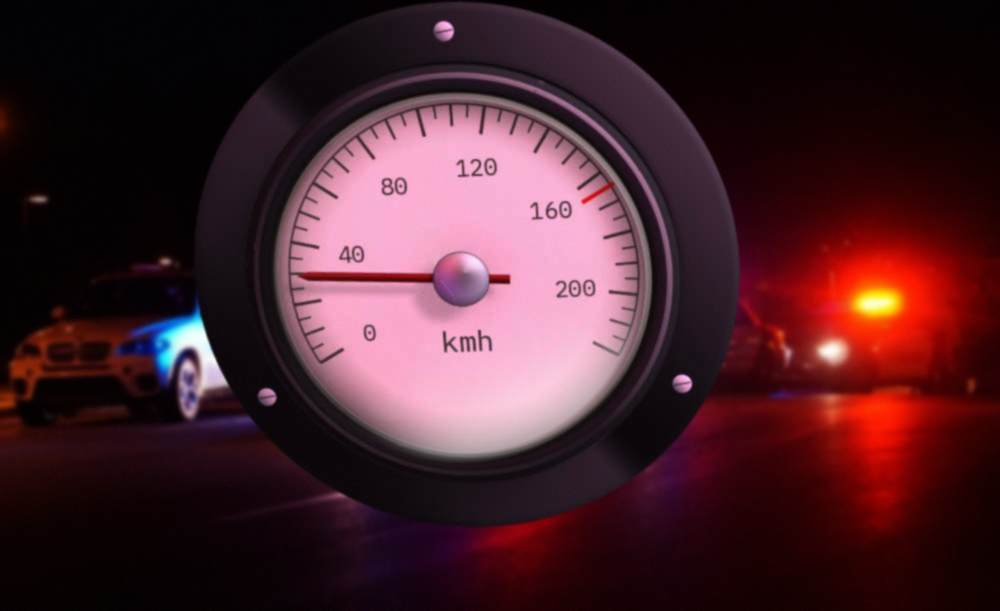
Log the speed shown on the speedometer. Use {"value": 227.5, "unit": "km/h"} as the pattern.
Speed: {"value": 30, "unit": "km/h"}
